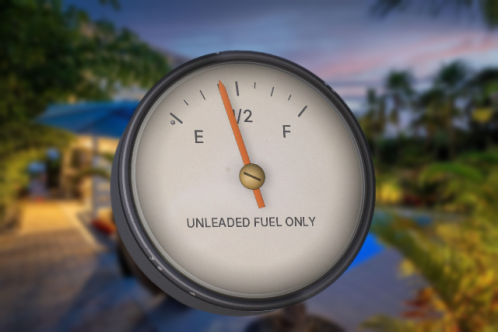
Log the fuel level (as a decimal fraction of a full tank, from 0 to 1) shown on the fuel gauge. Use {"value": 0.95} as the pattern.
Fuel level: {"value": 0.375}
